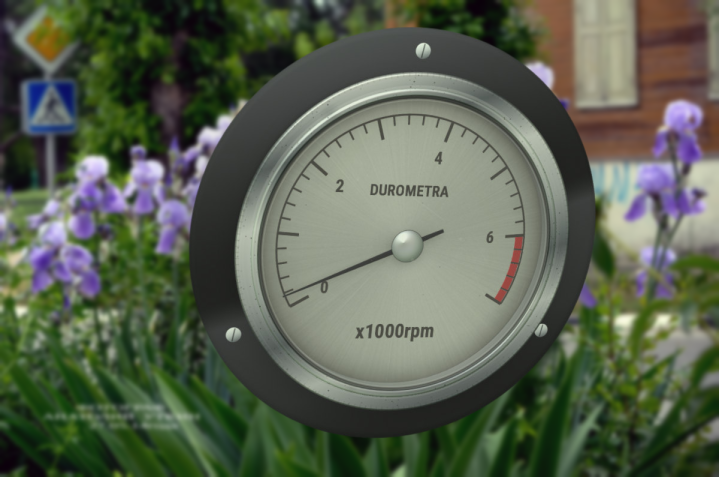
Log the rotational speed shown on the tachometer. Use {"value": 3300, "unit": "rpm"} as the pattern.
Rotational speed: {"value": 200, "unit": "rpm"}
